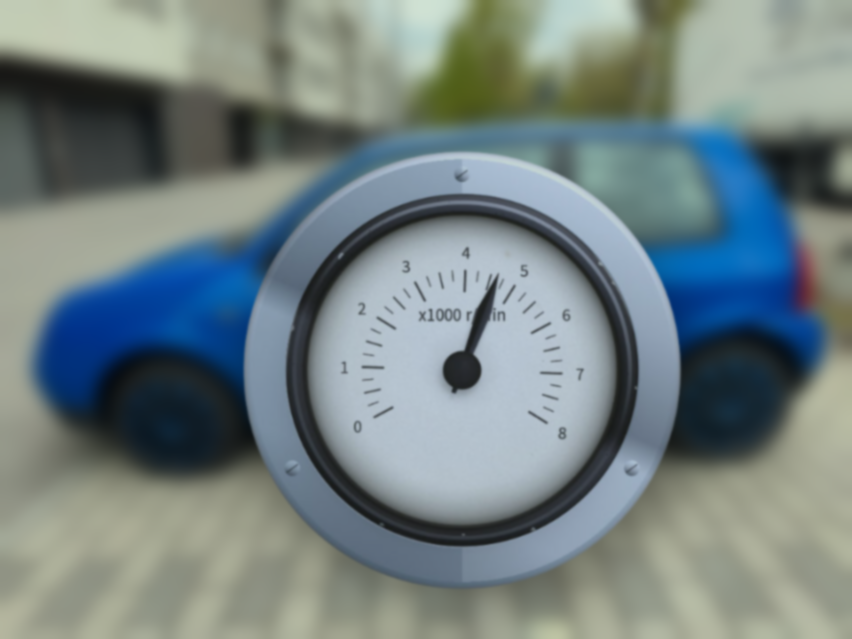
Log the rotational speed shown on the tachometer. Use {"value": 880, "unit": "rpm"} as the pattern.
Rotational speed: {"value": 4625, "unit": "rpm"}
